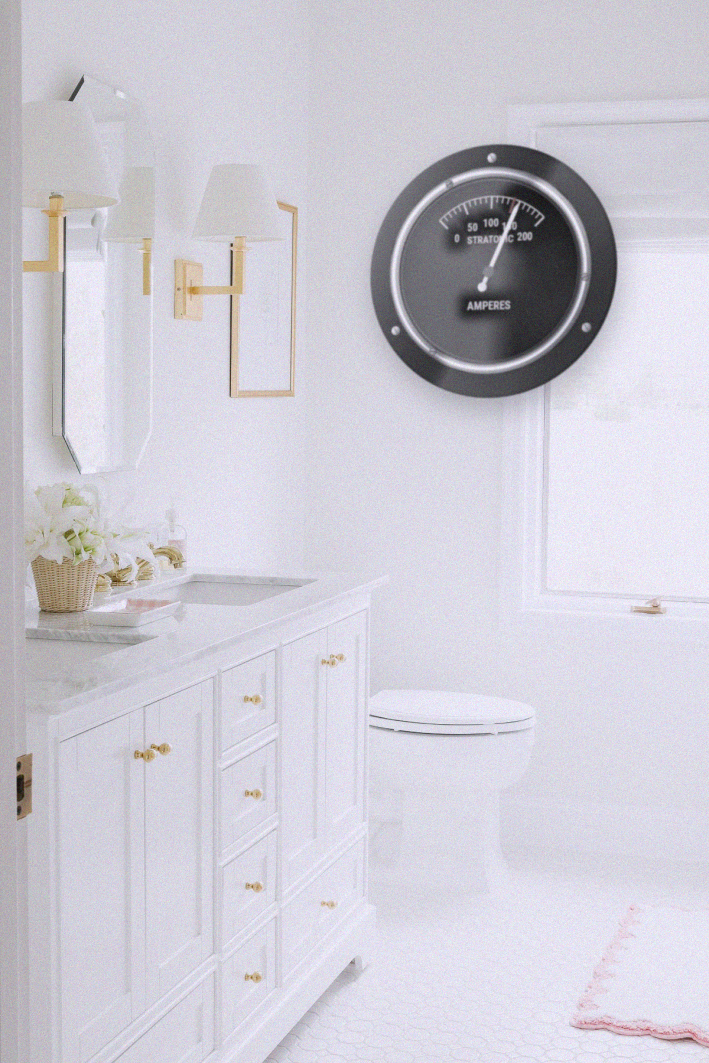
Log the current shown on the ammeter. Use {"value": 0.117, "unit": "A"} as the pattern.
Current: {"value": 150, "unit": "A"}
